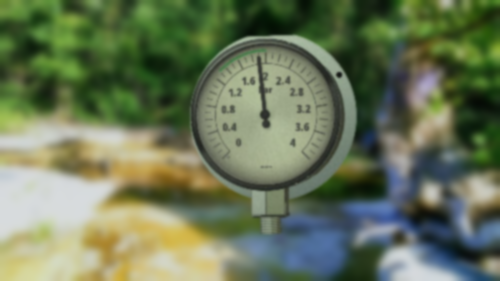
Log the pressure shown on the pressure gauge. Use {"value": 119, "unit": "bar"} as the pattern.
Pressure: {"value": 1.9, "unit": "bar"}
